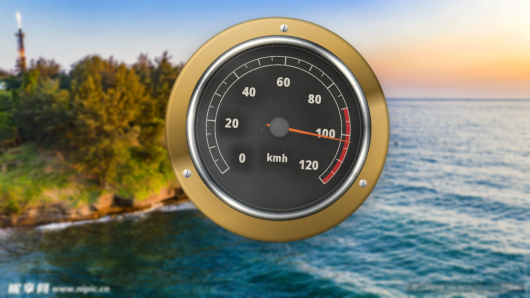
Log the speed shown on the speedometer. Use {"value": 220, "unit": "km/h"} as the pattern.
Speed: {"value": 102.5, "unit": "km/h"}
